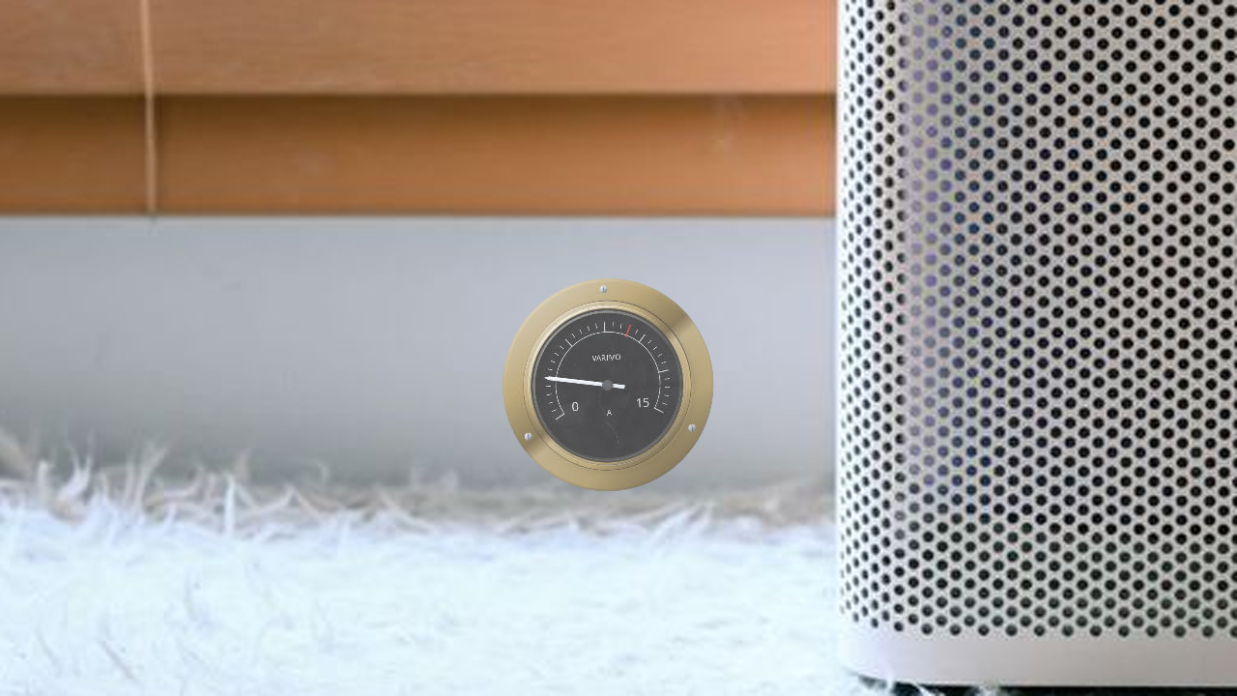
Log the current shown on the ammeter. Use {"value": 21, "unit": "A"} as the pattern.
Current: {"value": 2.5, "unit": "A"}
